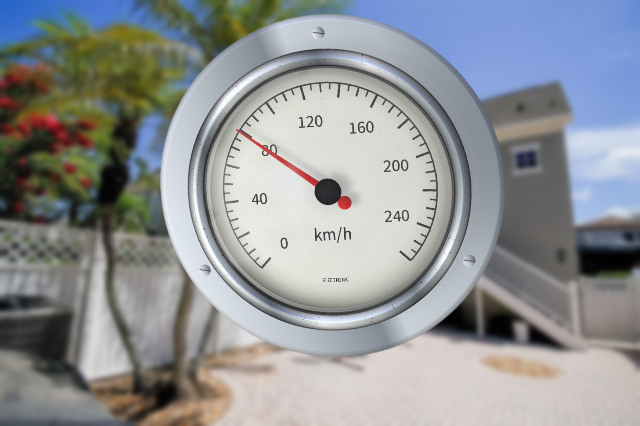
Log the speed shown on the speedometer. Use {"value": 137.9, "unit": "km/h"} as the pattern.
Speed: {"value": 80, "unit": "km/h"}
